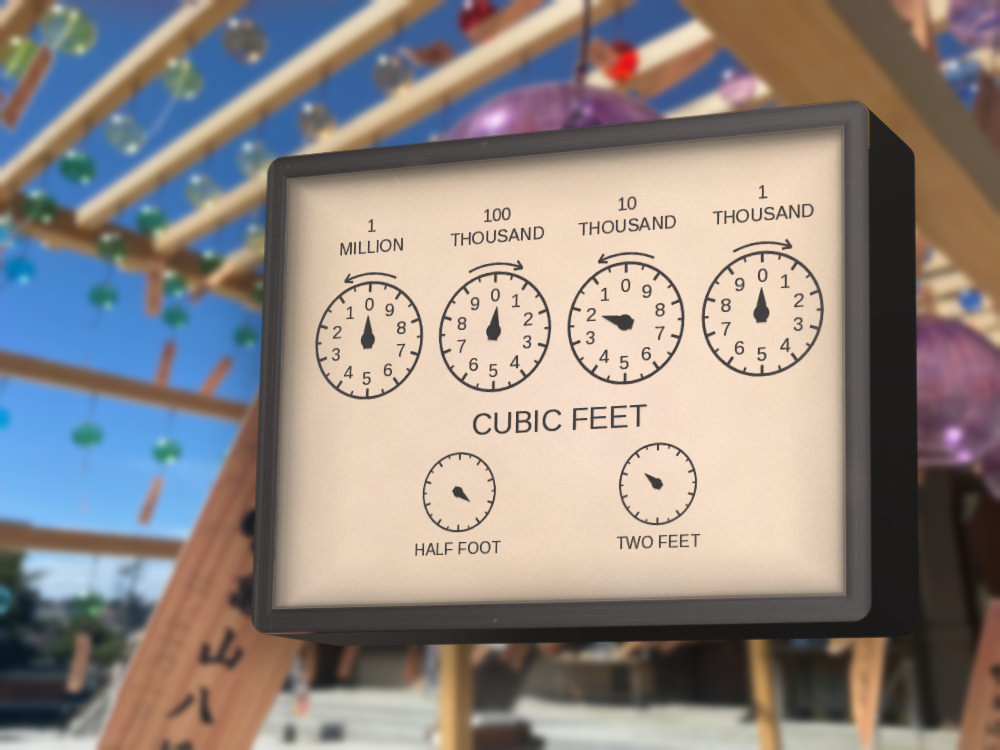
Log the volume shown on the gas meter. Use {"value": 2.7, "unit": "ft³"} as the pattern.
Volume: {"value": 2000, "unit": "ft³"}
